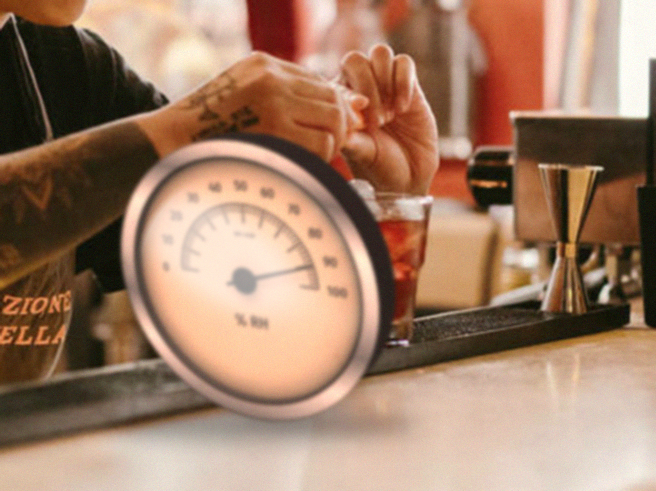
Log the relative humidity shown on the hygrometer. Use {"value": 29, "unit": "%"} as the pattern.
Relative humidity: {"value": 90, "unit": "%"}
